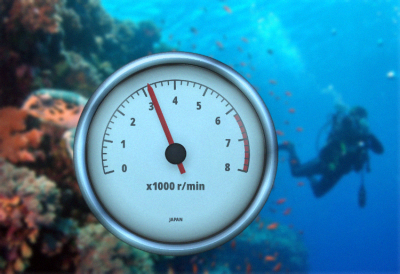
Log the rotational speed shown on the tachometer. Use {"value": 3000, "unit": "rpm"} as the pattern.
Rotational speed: {"value": 3200, "unit": "rpm"}
